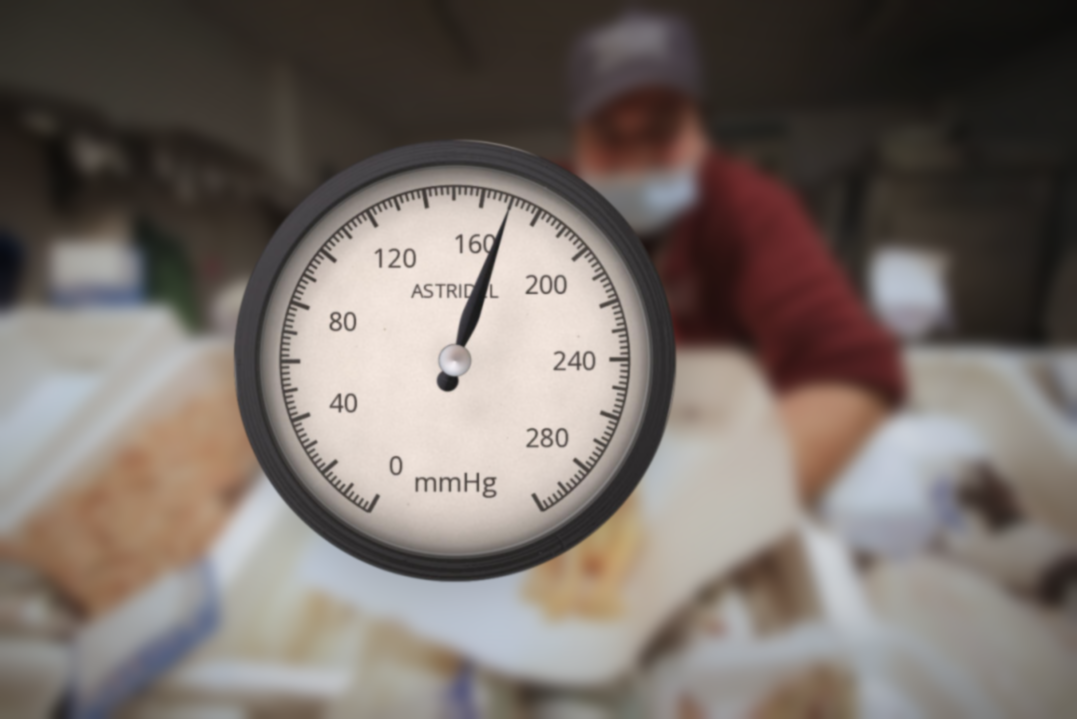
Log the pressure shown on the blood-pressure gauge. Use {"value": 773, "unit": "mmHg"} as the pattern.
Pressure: {"value": 170, "unit": "mmHg"}
